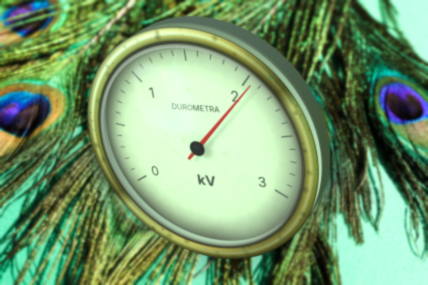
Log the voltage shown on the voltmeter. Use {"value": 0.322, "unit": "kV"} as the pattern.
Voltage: {"value": 2.05, "unit": "kV"}
